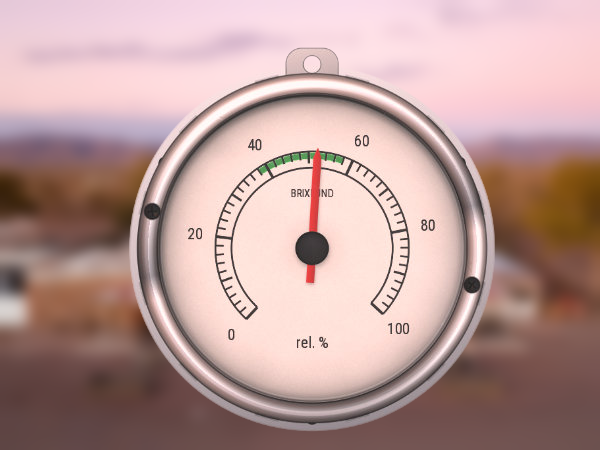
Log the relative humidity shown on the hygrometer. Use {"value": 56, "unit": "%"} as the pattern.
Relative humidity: {"value": 52, "unit": "%"}
